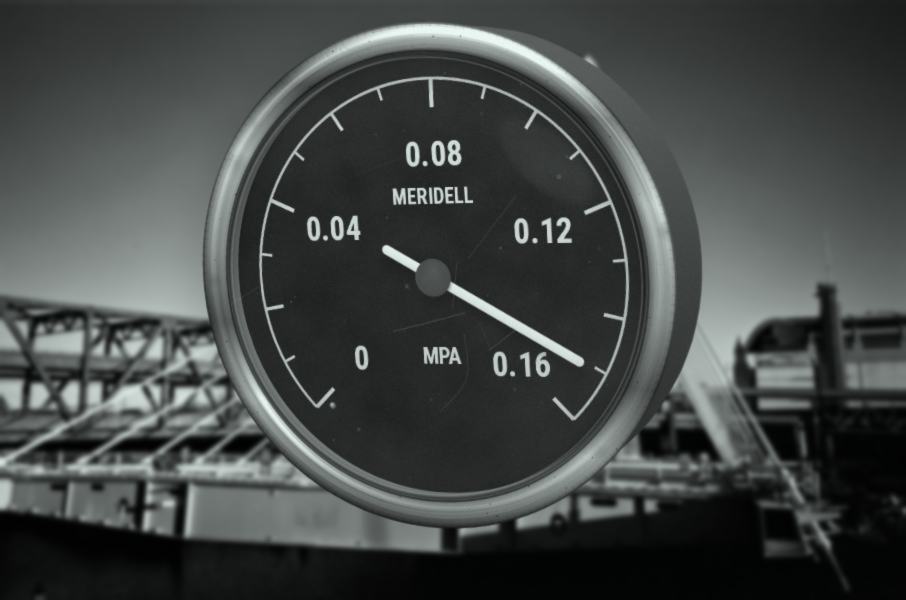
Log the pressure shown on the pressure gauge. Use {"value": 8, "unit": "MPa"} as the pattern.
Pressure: {"value": 0.15, "unit": "MPa"}
